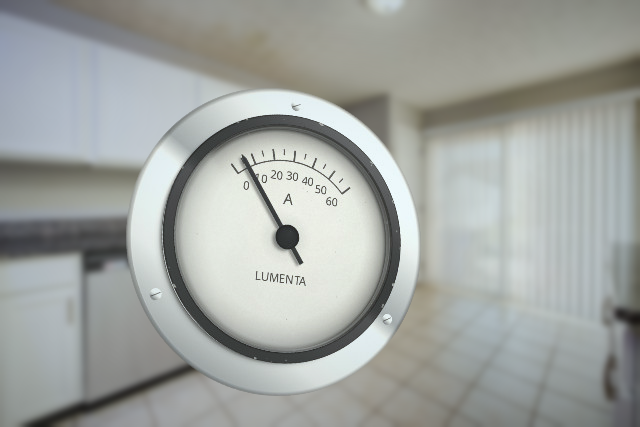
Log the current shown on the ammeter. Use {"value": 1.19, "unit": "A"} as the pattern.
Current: {"value": 5, "unit": "A"}
